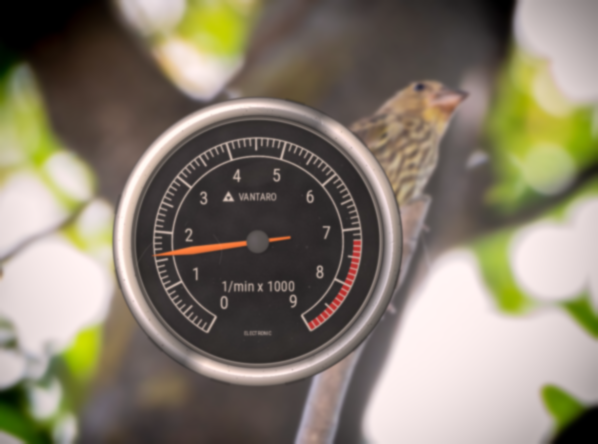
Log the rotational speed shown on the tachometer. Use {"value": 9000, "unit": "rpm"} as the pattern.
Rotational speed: {"value": 1600, "unit": "rpm"}
